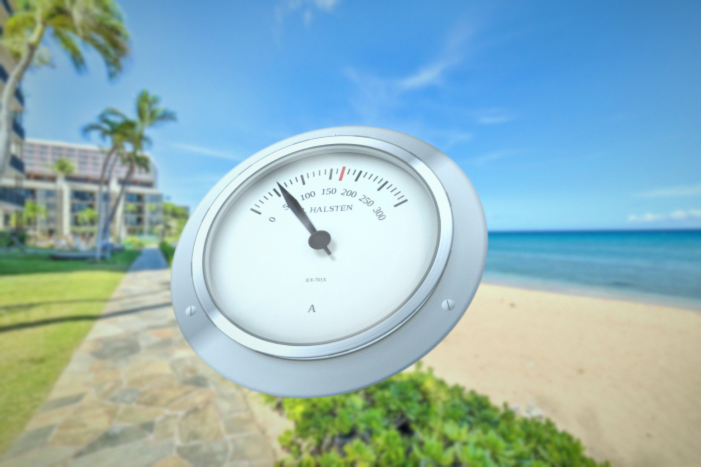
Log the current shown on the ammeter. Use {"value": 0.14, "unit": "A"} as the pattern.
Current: {"value": 60, "unit": "A"}
